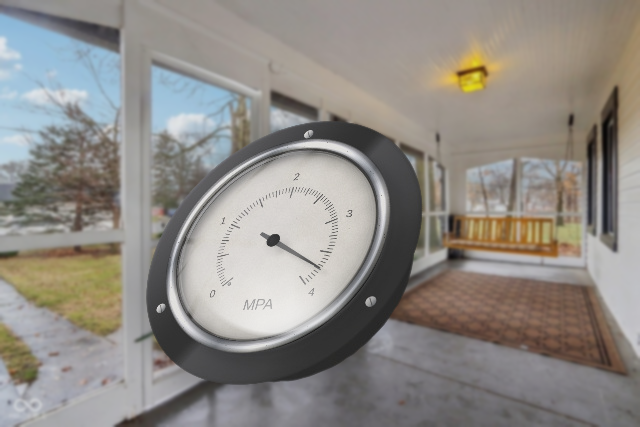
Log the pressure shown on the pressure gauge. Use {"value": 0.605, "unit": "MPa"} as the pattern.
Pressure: {"value": 3.75, "unit": "MPa"}
